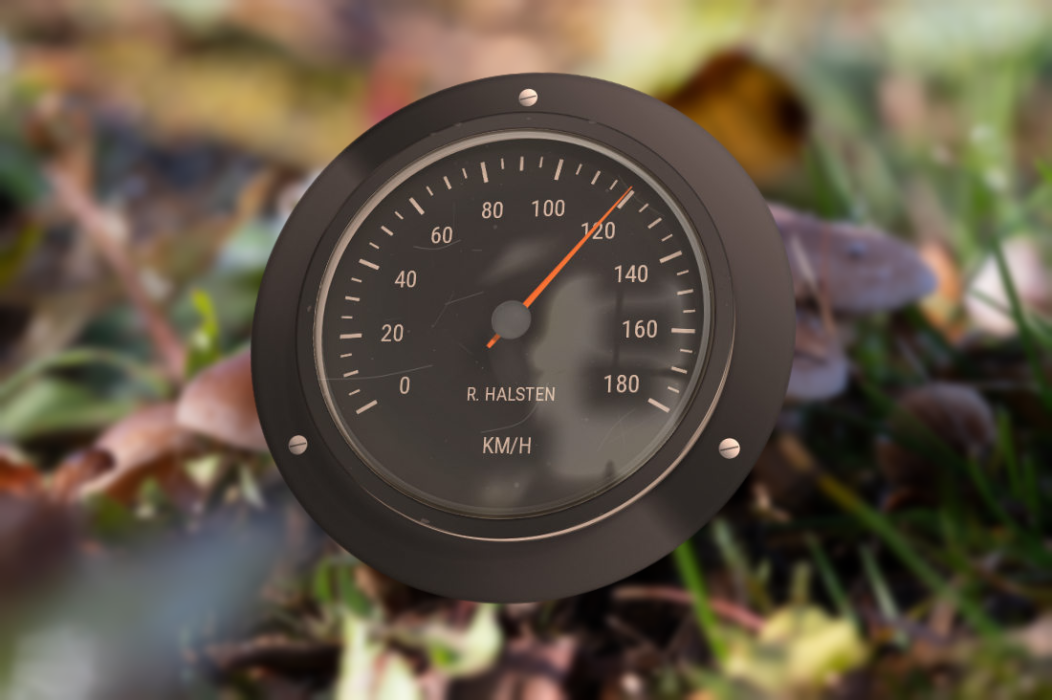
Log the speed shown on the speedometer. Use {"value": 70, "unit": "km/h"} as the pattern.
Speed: {"value": 120, "unit": "km/h"}
